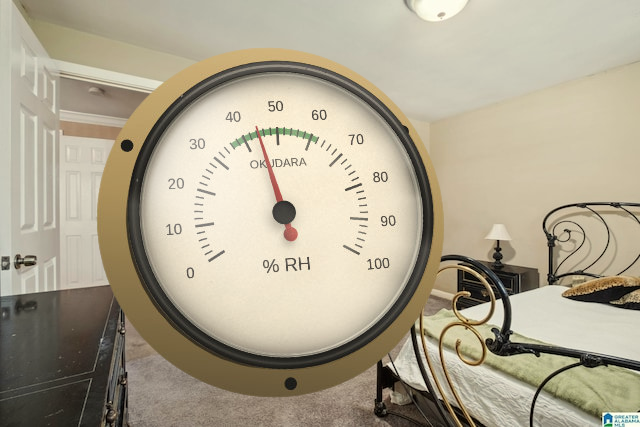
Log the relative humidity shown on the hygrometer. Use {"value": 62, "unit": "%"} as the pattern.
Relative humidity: {"value": 44, "unit": "%"}
